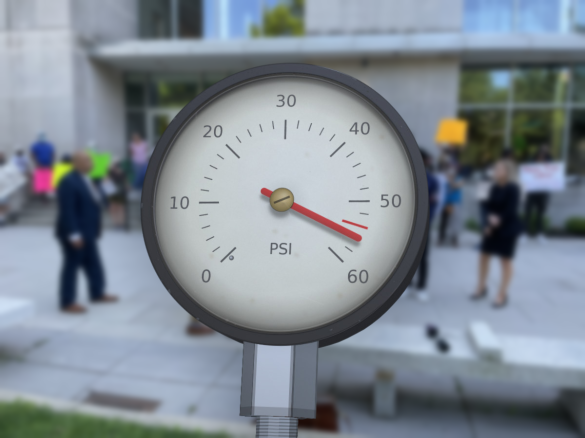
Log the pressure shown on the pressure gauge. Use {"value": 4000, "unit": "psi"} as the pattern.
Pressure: {"value": 56, "unit": "psi"}
